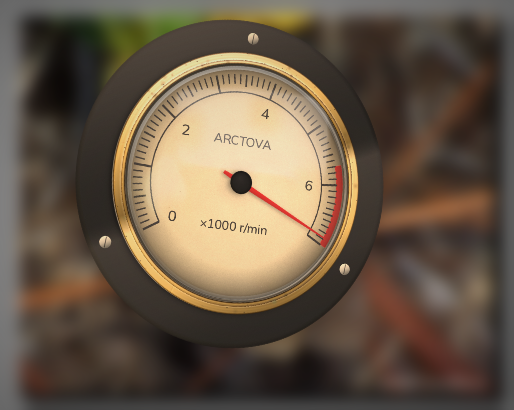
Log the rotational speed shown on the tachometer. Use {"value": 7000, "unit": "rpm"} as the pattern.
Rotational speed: {"value": 6900, "unit": "rpm"}
